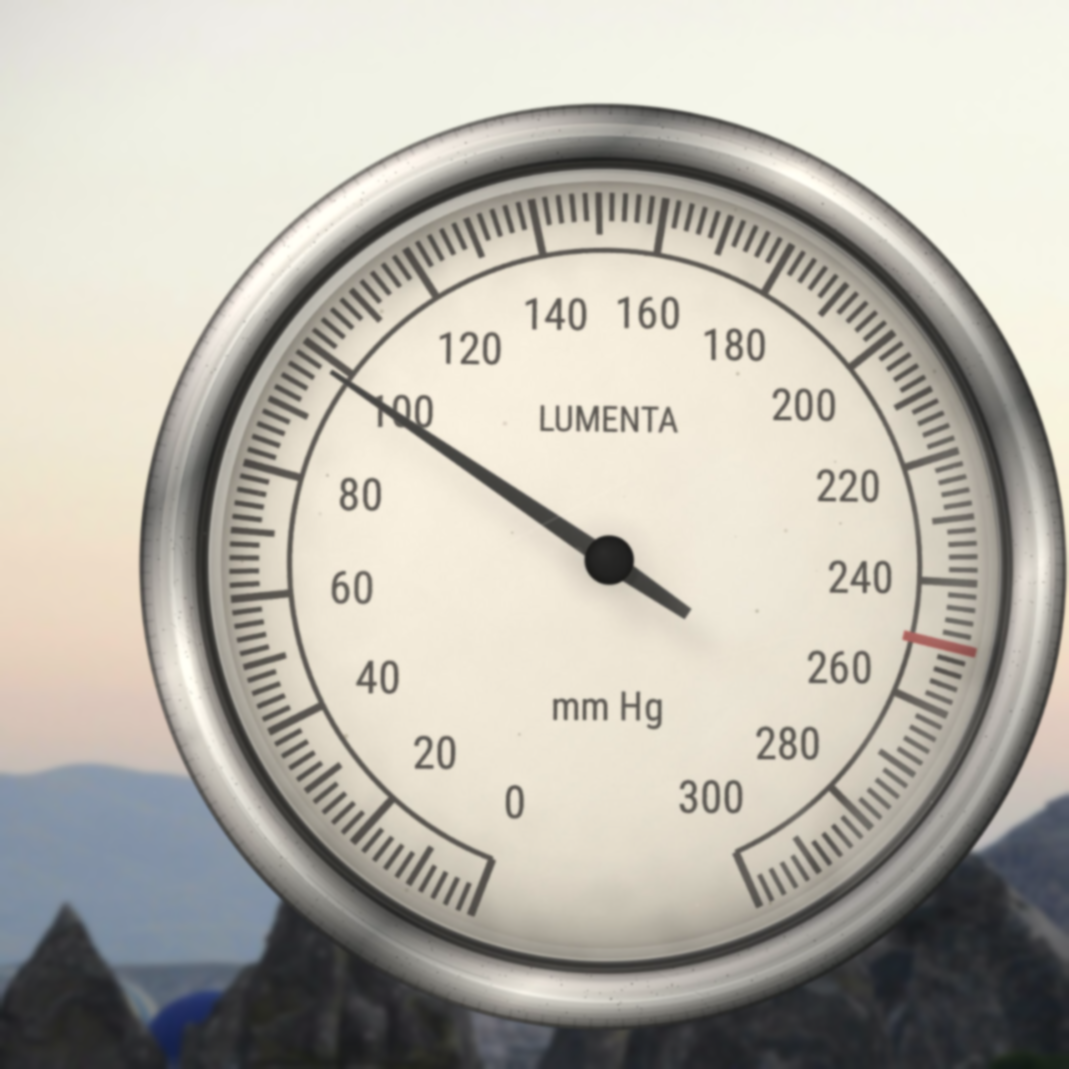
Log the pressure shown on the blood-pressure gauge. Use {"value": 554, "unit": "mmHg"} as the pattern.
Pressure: {"value": 98, "unit": "mmHg"}
